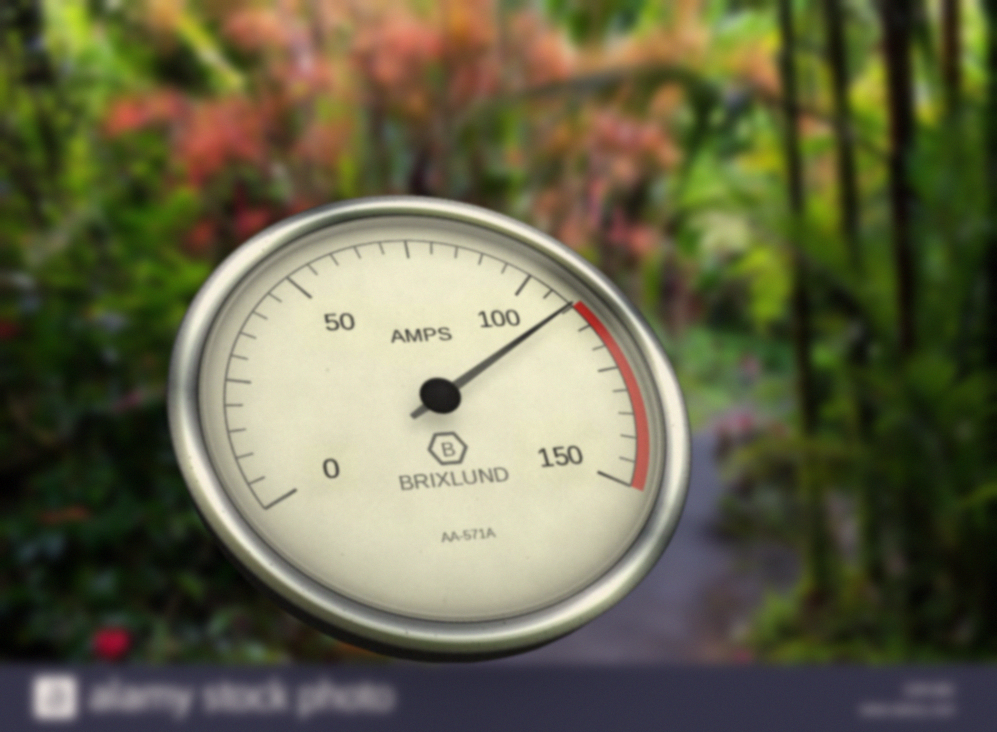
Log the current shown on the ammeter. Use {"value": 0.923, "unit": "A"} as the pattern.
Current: {"value": 110, "unit": "A"}
